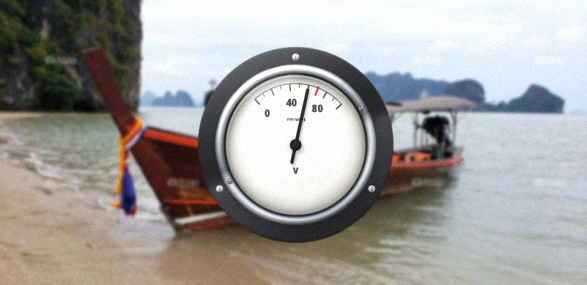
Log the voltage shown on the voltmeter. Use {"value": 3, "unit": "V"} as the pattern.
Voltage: {"value": 60, "unit": "V"}
